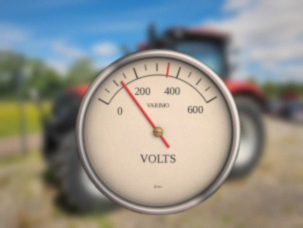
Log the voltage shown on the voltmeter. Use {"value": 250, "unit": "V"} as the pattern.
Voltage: {"value": 125, "unit": "V"}
